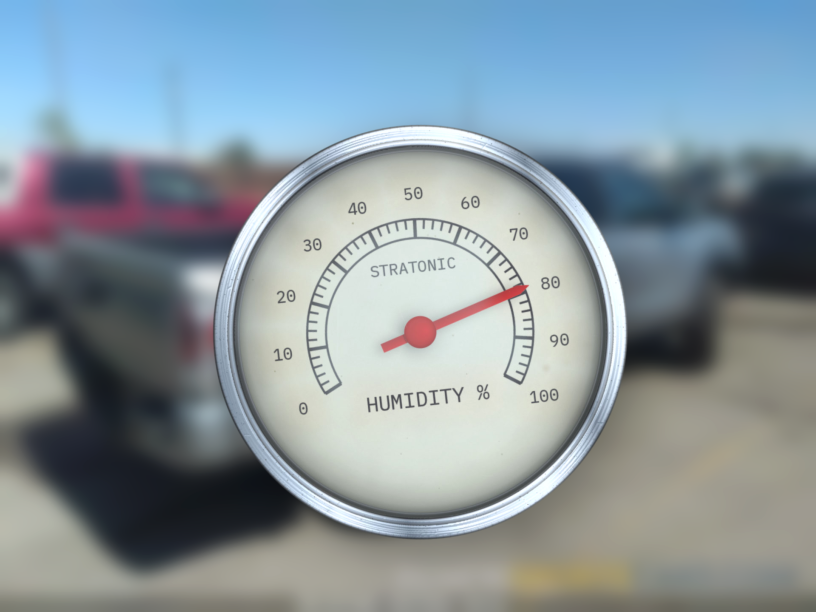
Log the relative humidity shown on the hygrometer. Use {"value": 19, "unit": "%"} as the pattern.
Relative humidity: {"value": 79, "unit": "%"}
